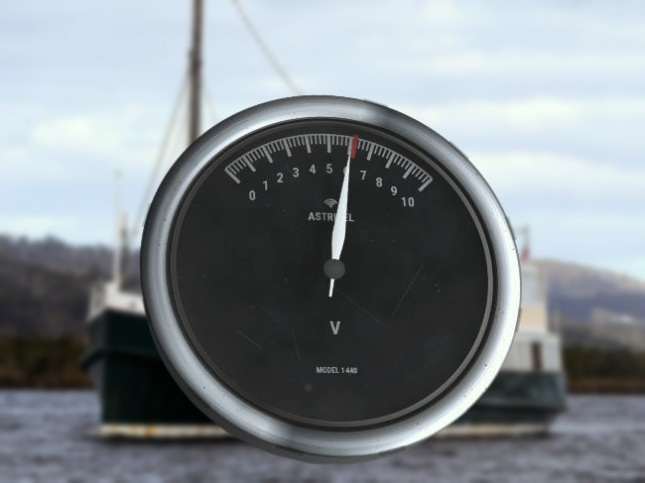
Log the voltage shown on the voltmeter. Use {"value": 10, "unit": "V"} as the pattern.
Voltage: {"value": 6, "unit": "V"}
